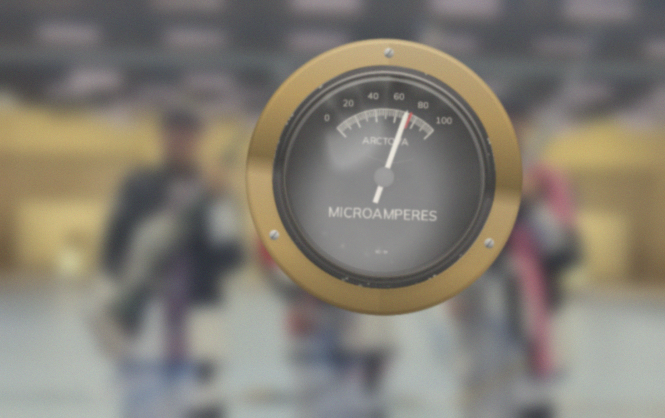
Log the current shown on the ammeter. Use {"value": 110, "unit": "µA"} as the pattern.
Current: {"value": 70, "unit": "µA"}
